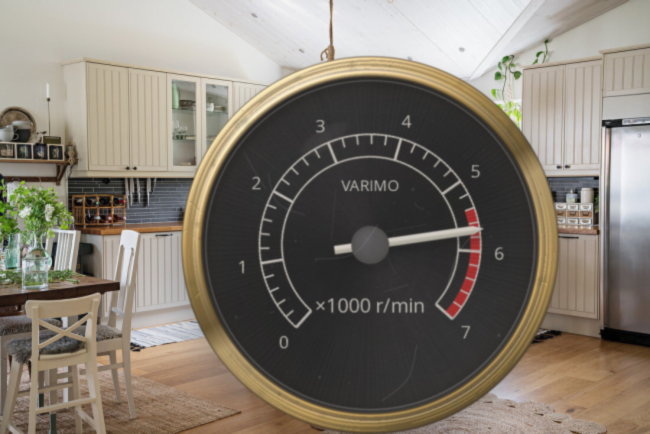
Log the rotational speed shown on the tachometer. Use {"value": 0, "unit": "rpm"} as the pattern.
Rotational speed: {"value": 5700, "unit": "rpm"}
